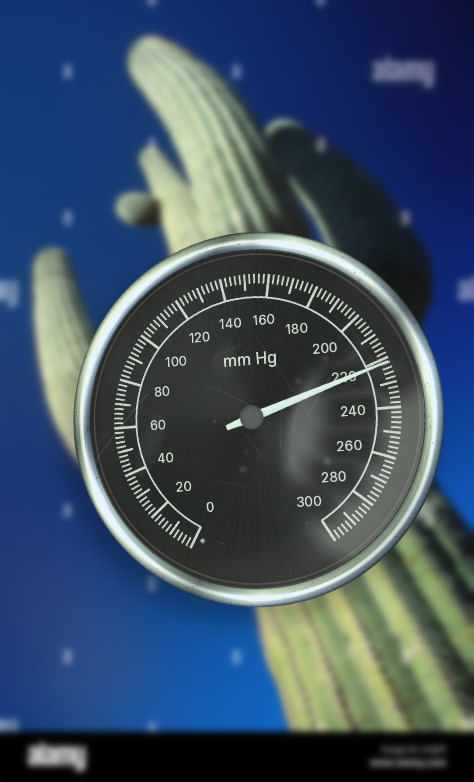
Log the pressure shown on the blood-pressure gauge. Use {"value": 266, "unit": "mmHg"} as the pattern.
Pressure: {"value": 222, "unit": "mmHg"}
